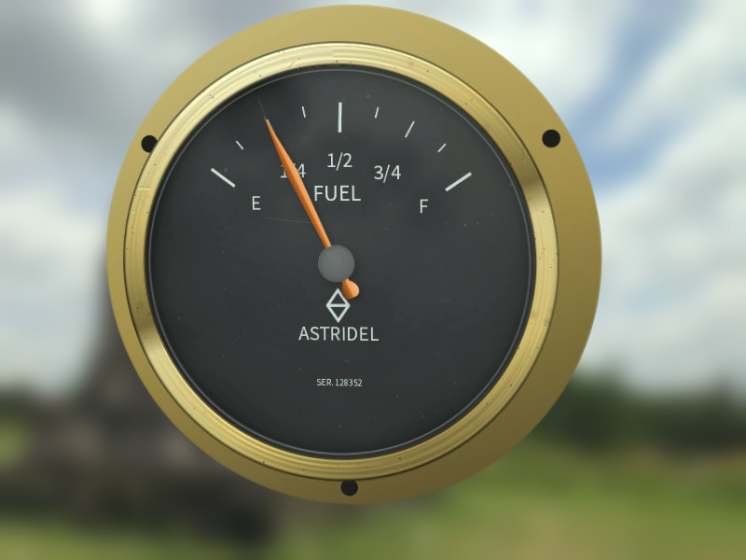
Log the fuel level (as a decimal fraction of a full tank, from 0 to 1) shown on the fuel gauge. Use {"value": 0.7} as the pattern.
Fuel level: {"value": 0.25}
